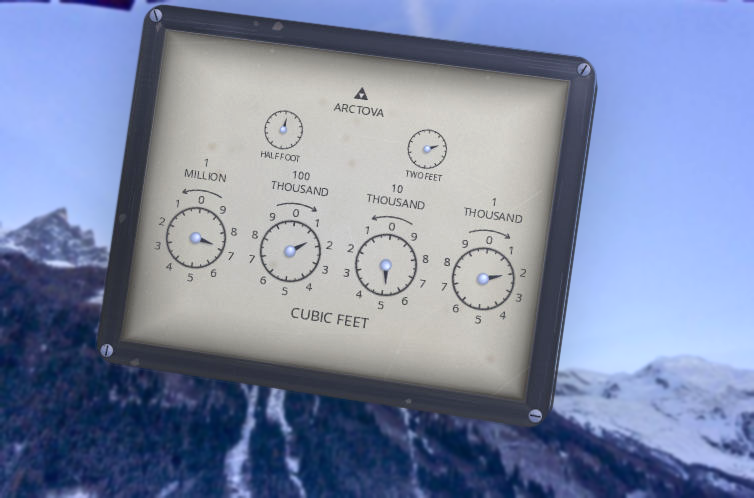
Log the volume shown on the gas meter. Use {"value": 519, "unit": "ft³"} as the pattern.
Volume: {"value": 715200, "unit": "ft³"}
